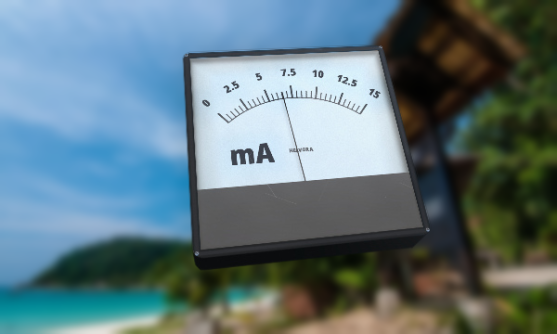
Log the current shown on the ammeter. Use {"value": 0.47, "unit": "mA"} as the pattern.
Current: {"value": 6.5, "unit": "mA"}
